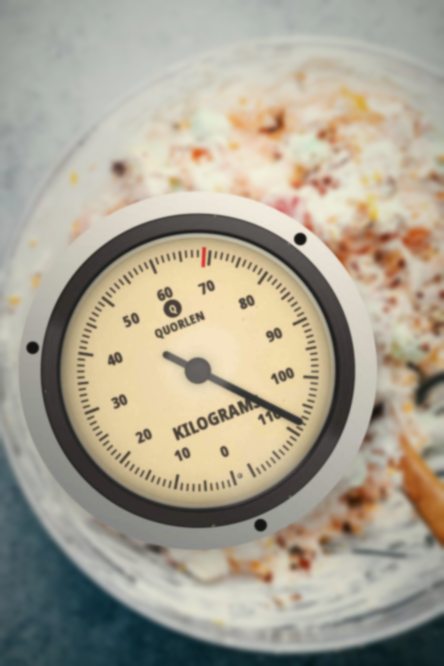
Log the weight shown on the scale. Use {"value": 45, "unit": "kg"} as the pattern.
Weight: {"value": 108, "unit": "kg"}
